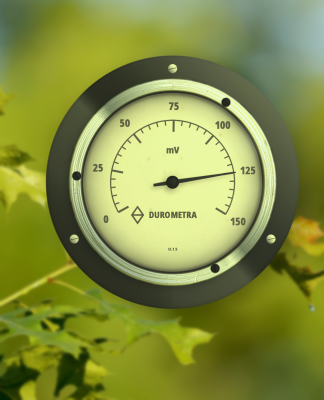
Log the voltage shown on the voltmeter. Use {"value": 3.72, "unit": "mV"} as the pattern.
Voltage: {"value": 125, "unit": "mV"}
